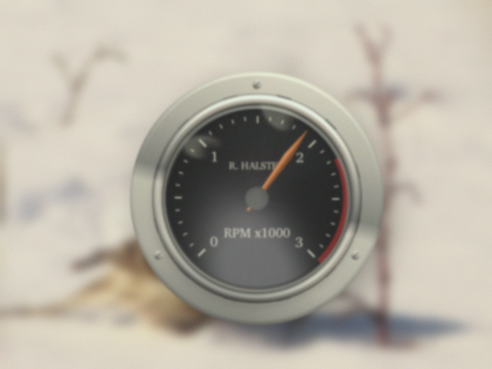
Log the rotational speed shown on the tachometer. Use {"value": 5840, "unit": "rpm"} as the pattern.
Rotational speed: {"value": 1900, "unit": "rpm"}
